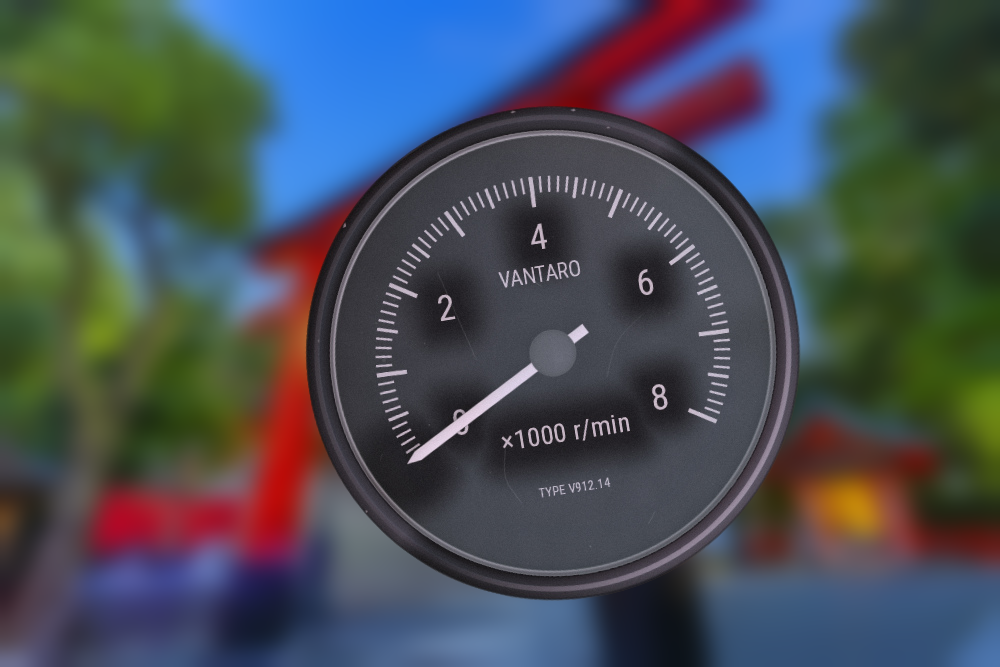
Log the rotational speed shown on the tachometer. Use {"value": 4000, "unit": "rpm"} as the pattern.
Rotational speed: {"value": 0, "unit": "rpm"}
